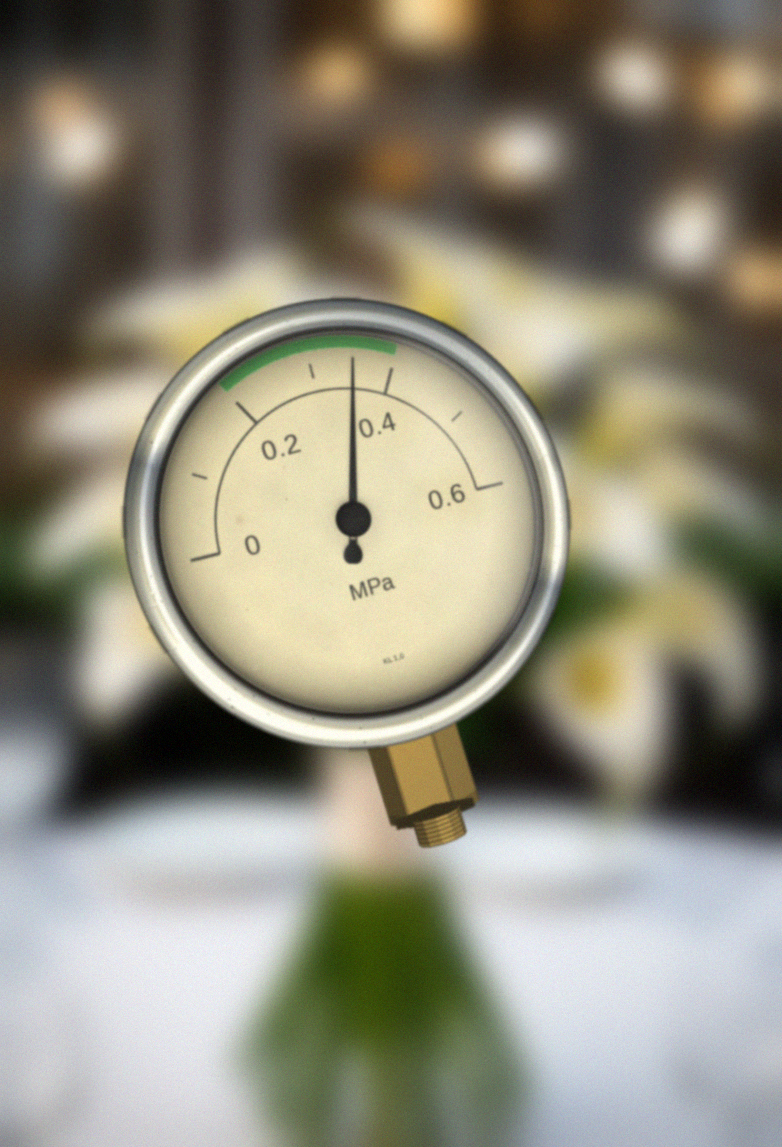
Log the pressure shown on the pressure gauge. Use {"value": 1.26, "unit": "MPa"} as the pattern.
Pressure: {"value": 0.35, "unit": "MPa"}
